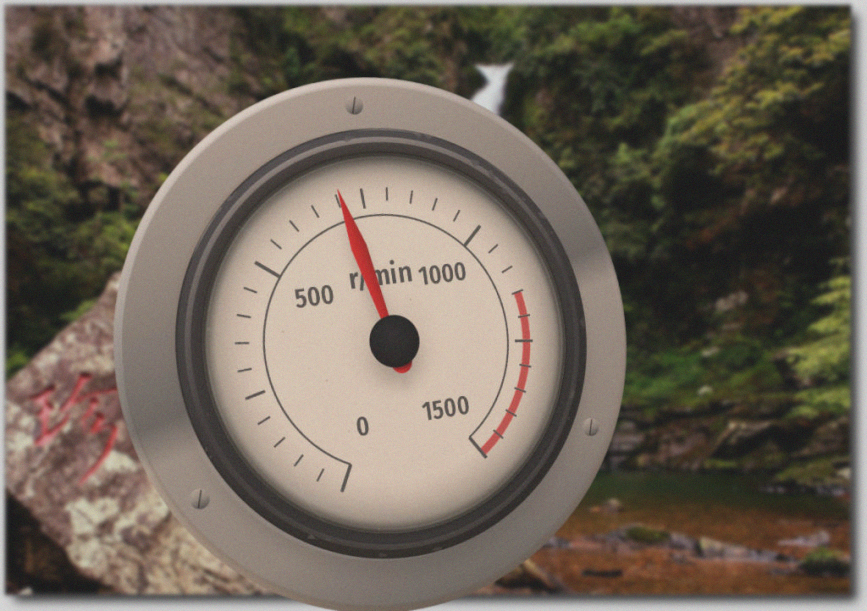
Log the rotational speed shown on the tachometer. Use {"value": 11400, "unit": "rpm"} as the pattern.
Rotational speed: {"value": 700, "unit": "rpm"}
